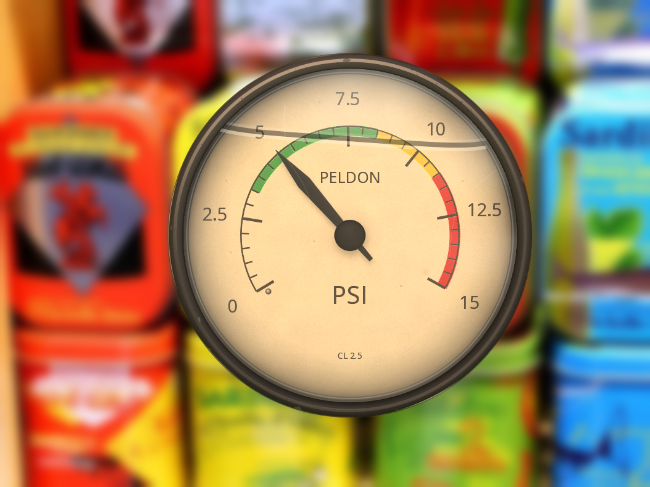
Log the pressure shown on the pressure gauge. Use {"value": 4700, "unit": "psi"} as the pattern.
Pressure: {"value": 5, "unit": "psi"}
